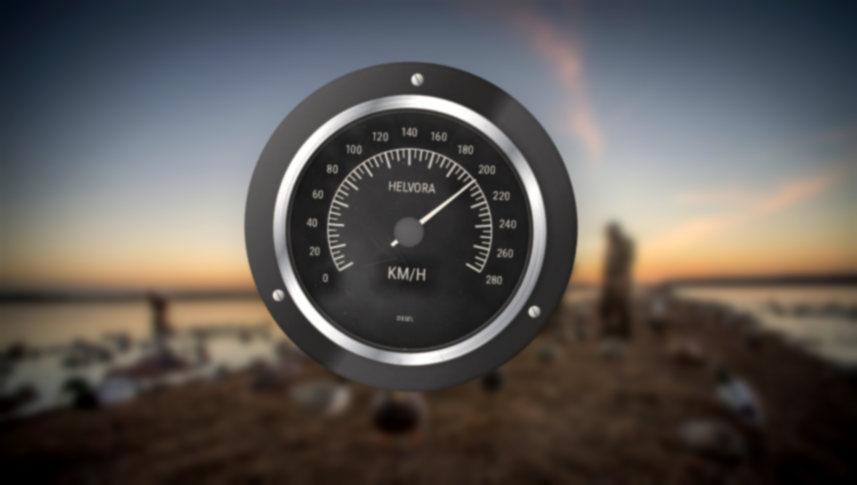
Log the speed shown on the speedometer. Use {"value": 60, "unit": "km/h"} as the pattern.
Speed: {"value": 200, "unit": "km/h"}
